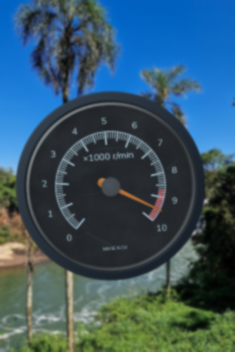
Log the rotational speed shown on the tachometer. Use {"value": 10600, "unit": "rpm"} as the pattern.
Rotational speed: {"value": 9500, "unit": "rpm"}
